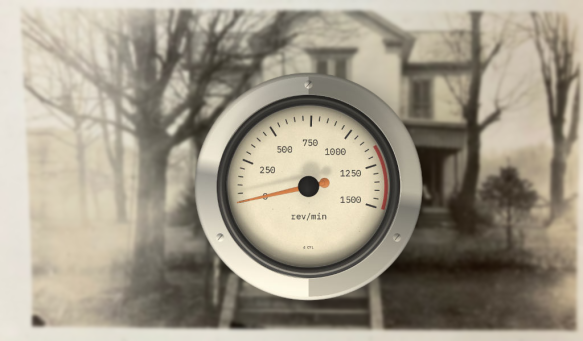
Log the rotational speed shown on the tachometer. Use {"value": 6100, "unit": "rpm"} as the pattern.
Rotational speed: {"value": 0, "unit": "rpm"}
